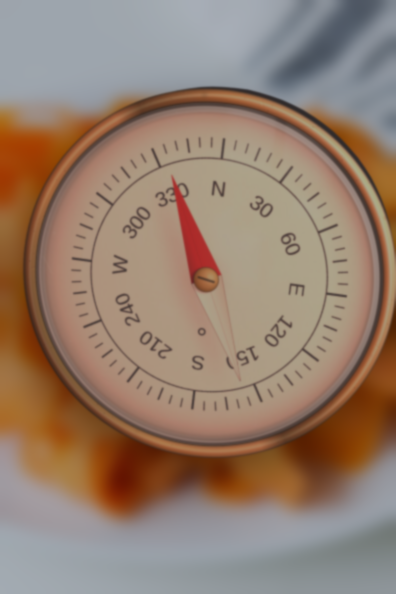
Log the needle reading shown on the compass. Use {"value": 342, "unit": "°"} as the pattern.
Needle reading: {"value": 335, "unit": "°"}
